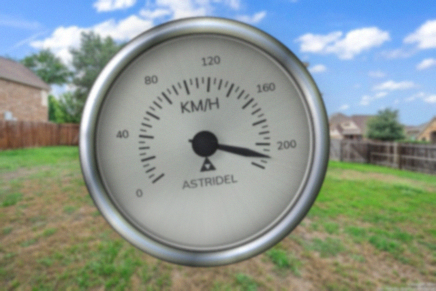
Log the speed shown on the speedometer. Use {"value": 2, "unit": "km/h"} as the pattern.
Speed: {"value": 210, "unit": "km/h"}
